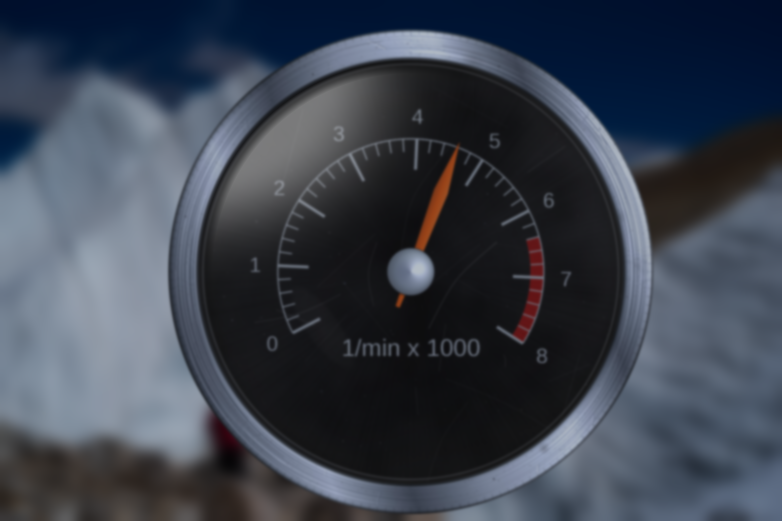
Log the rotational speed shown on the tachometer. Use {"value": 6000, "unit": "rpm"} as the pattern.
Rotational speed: {"value": 4600, "unit": "rpm"}
